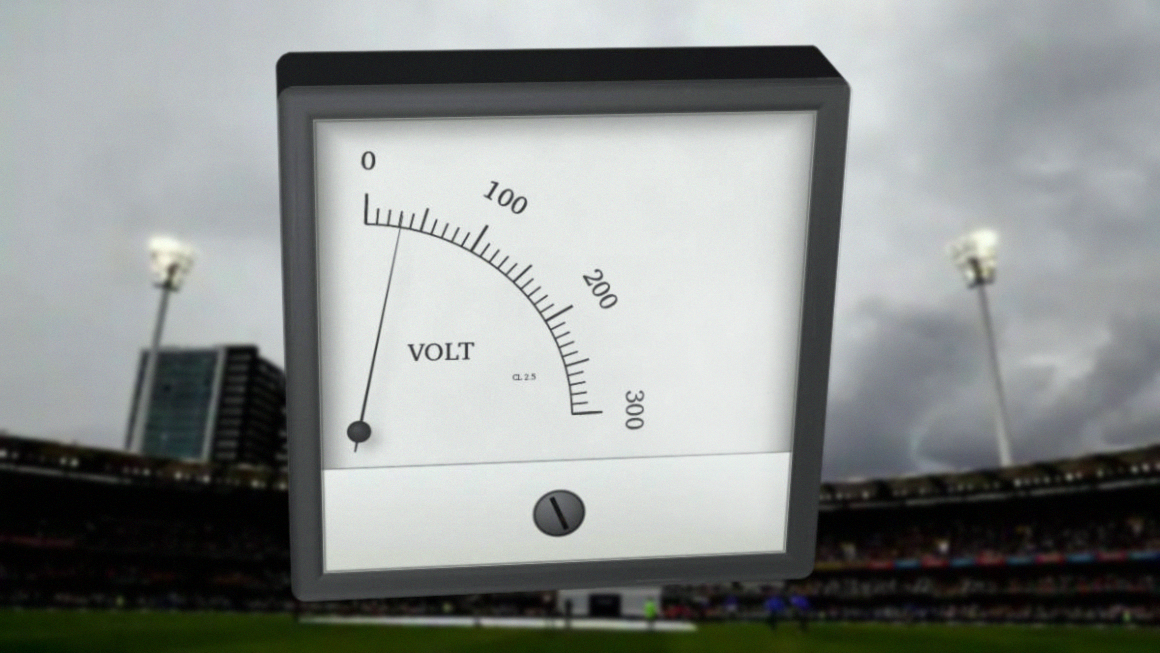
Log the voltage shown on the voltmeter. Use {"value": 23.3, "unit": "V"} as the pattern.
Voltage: {"value": 30, "unit": "V"}
